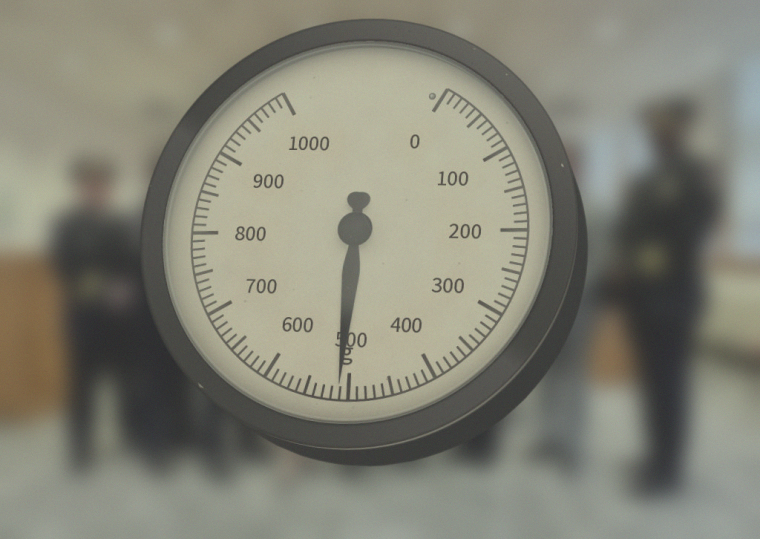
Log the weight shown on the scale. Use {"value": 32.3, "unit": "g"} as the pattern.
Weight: {"value": 510, "unit": "g"}
